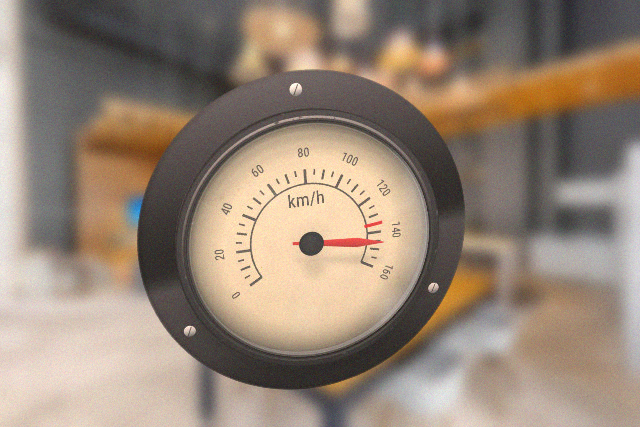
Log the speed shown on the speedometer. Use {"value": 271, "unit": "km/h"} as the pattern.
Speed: {"value": 145, "unit": "km/h"}
